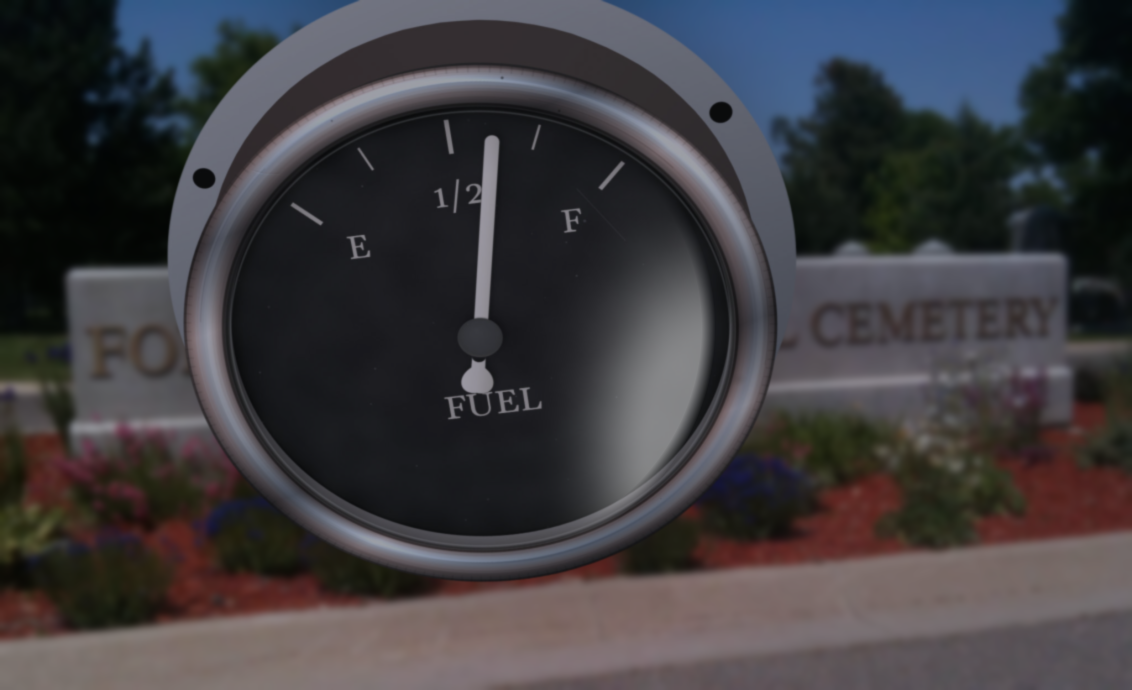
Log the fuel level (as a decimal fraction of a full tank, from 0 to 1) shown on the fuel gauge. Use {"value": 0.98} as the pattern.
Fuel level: {"value": 0.625}
